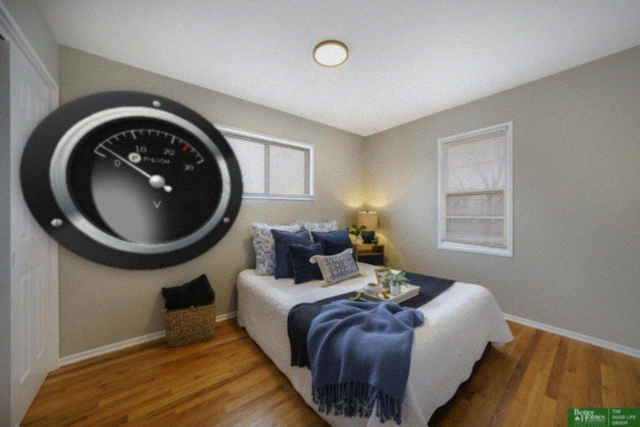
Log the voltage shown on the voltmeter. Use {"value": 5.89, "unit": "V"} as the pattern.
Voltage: {"value": 2, "unit": "V"}
